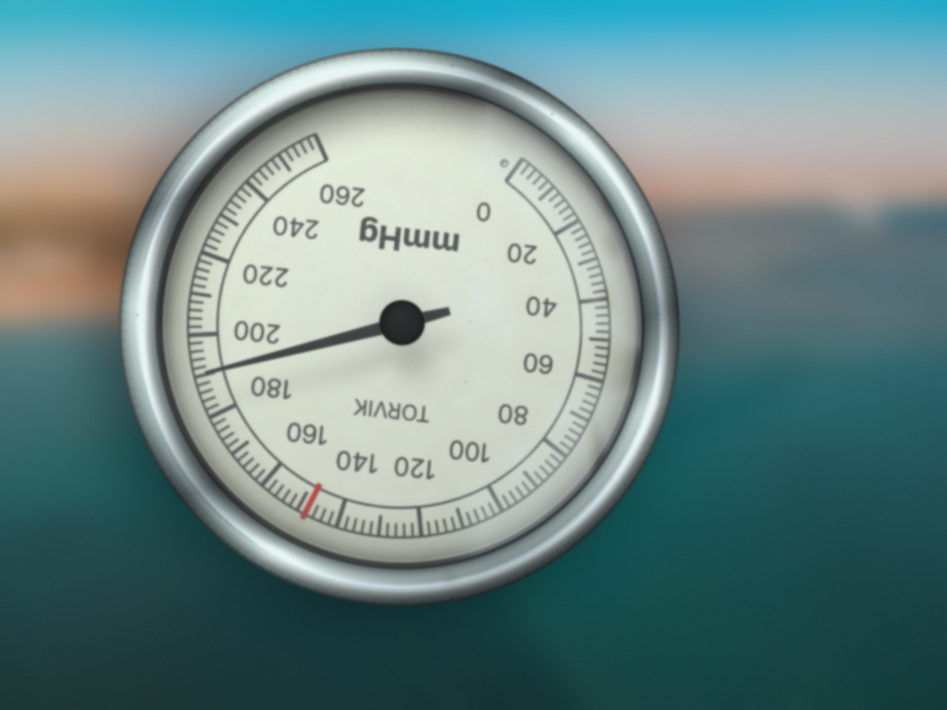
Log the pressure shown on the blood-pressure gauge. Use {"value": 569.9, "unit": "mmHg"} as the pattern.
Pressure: {"value": 190, "unit": "mmHg"}
